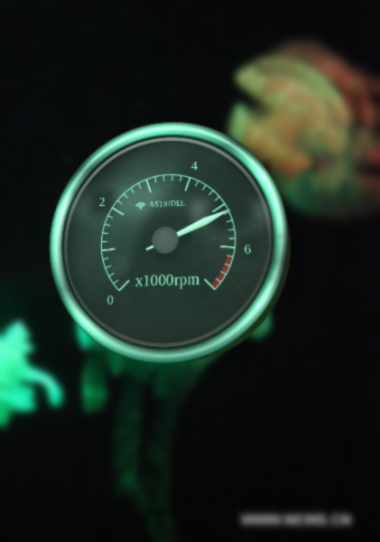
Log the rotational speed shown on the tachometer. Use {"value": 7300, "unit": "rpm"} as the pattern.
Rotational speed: {"value": 5200, "unit": "rpm"}
